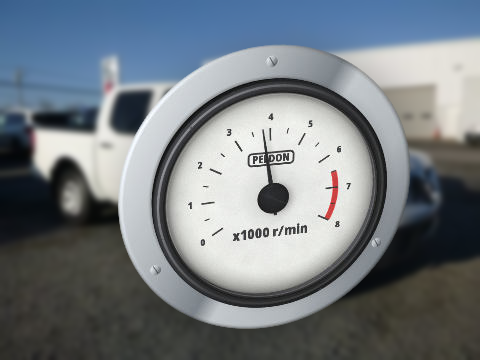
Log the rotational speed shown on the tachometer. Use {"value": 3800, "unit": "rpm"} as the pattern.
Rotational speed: {"value": 3750, "unit": "rpm"}
